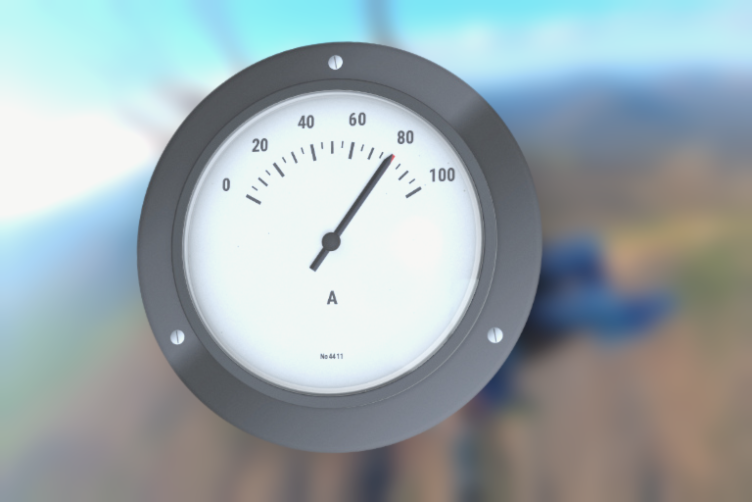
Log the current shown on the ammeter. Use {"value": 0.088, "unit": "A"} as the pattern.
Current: {"value": 80, "unit": "A"}
